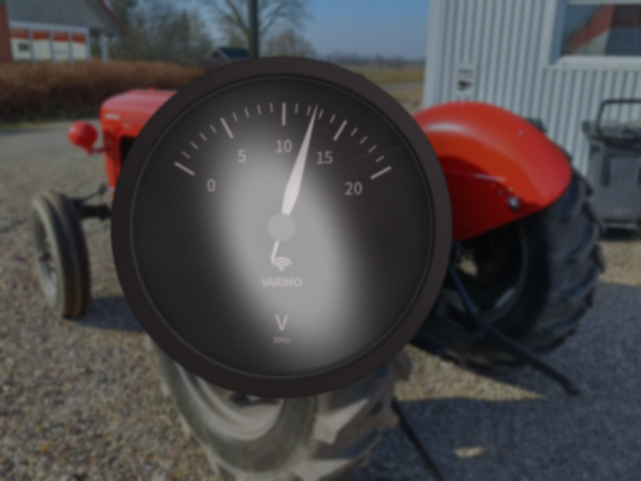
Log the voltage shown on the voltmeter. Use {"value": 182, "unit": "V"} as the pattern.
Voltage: {"value": 12.5, "unit": "V"}
